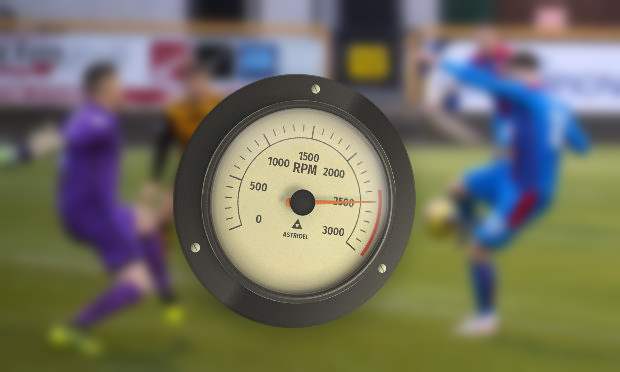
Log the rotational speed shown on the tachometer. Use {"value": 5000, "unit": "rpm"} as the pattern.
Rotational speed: {"value": 2500, "unit": "rpm"}
